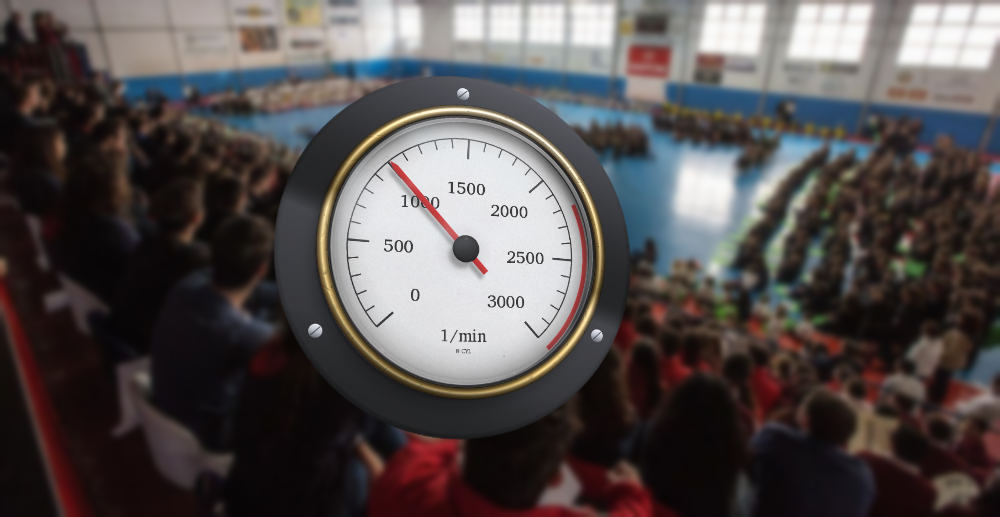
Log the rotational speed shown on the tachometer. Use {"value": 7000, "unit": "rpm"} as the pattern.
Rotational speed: {"value": 1000, "unit": "rpm"}
